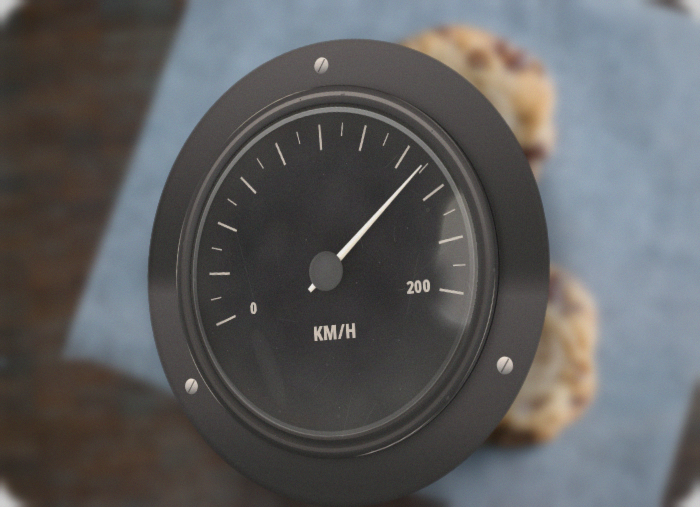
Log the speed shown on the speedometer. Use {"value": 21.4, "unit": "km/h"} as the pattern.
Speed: {"value": 150, "unit": "km/h"}
